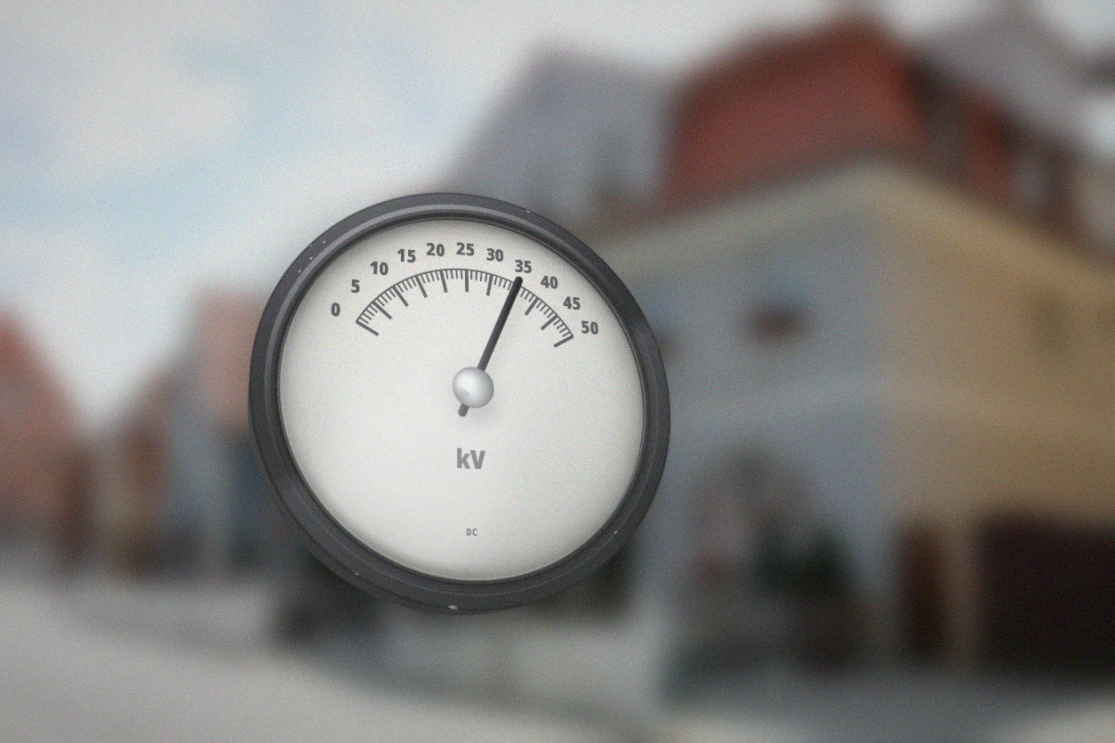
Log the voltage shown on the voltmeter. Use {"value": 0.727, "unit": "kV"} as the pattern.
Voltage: {"value": 35, "unit": "kV"}
